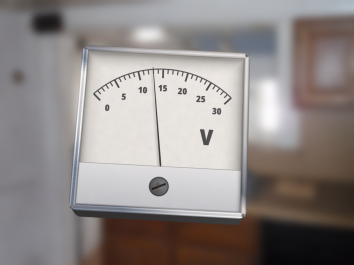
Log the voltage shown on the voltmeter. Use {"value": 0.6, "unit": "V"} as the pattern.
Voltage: {"value": 13, "unit": "V"}
